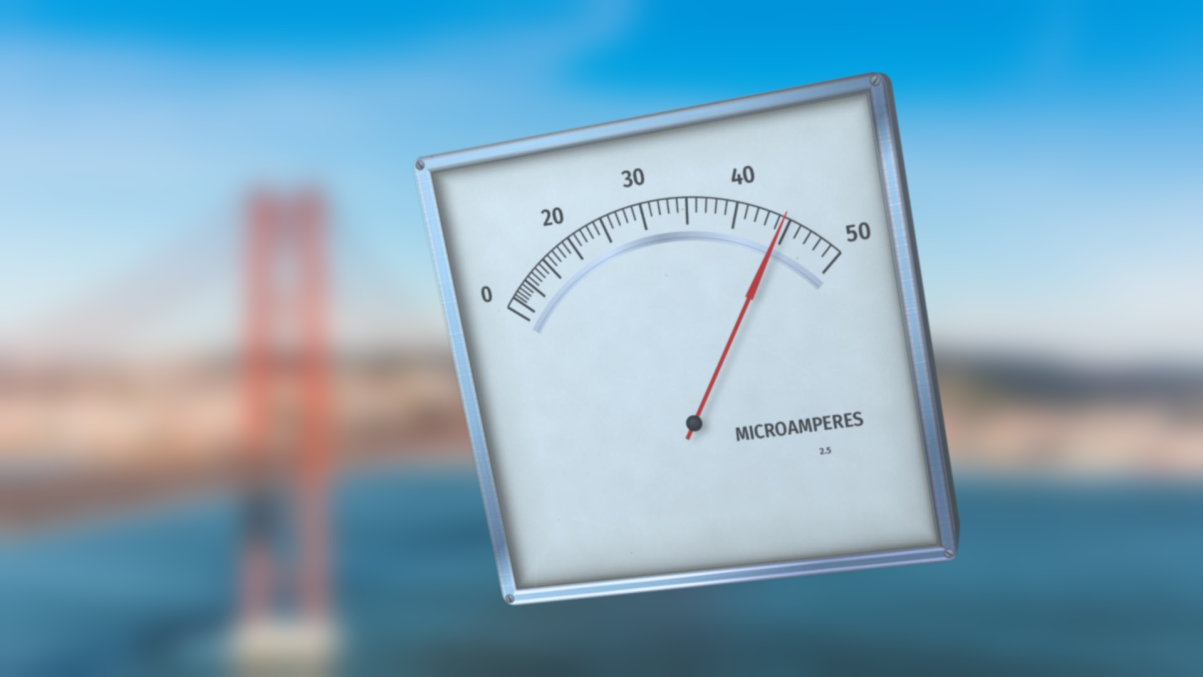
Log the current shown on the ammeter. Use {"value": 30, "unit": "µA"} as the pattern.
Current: {"value": 44.5, "unit": "µA"}
